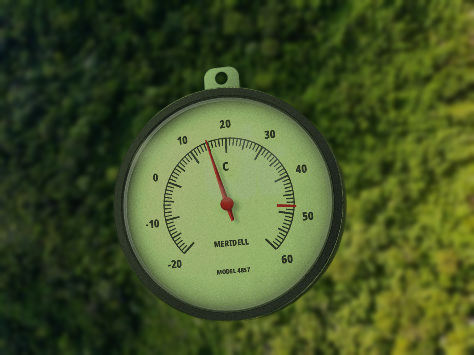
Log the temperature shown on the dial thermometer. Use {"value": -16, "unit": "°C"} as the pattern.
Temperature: {"value": 15, "unit": "°C"}
